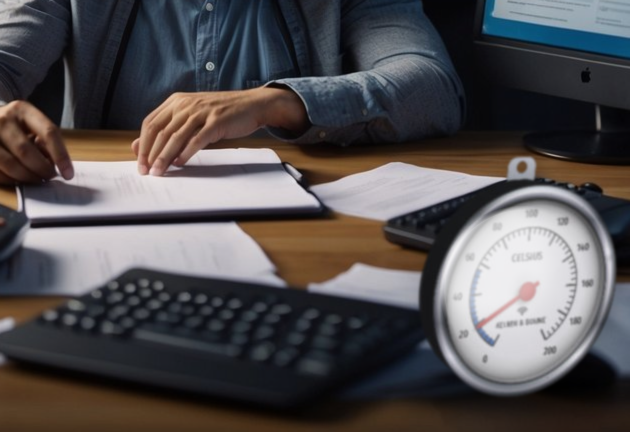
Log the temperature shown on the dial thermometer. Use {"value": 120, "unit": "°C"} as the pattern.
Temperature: {"value": 20, "unit": "°C"}
